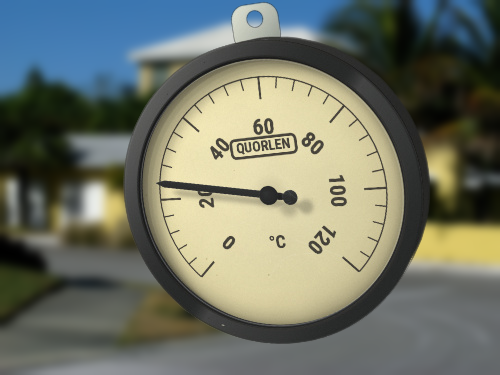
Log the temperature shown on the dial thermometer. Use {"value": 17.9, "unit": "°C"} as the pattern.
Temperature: {"value": 24, "unit": "°C"}
